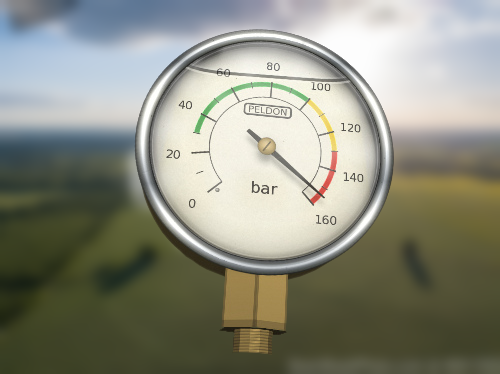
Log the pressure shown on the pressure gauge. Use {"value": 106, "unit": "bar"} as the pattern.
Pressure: {"value": 155, "unit": "bar"}
